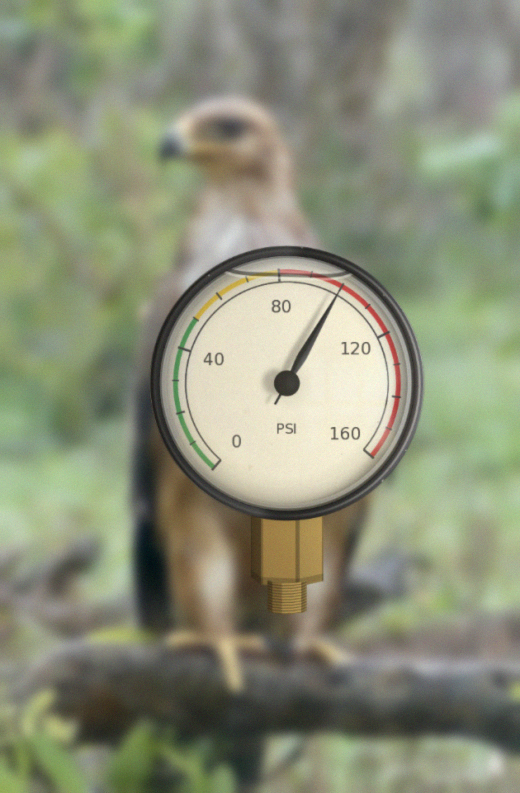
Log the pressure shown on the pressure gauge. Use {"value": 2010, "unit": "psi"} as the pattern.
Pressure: {"value": 100, "unit": "psi"}
